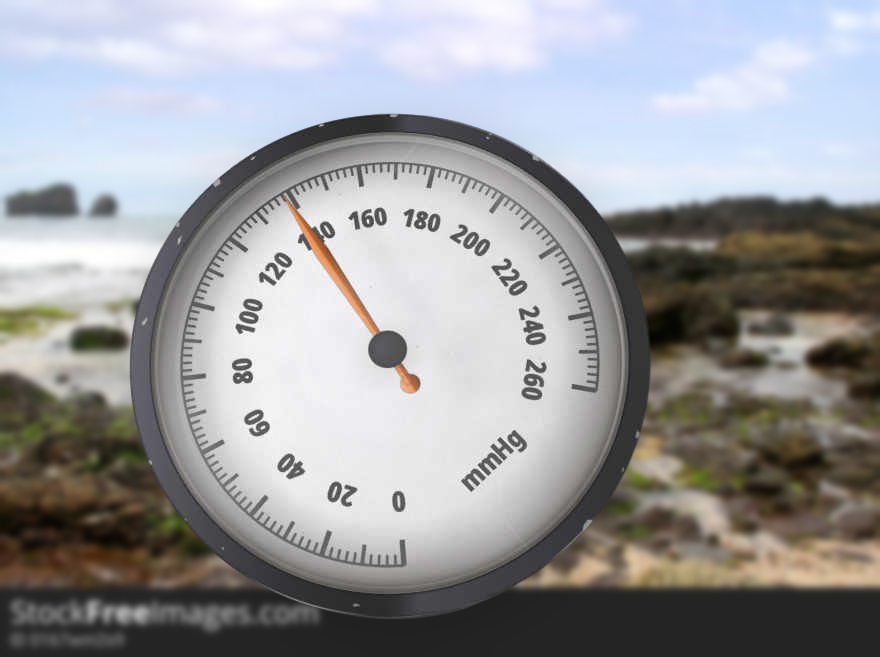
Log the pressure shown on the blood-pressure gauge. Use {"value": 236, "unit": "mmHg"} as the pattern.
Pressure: {"value": 138, "unit": "mmHg"}
